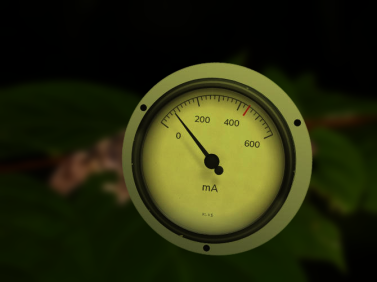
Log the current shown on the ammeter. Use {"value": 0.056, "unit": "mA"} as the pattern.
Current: {"value": 80, "unit": "mA"}
